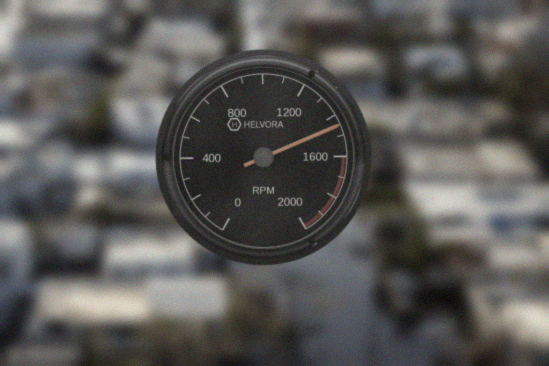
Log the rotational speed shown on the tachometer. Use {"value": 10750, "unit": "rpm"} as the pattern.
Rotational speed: {"value": 1450, "unit": "rpm"}
